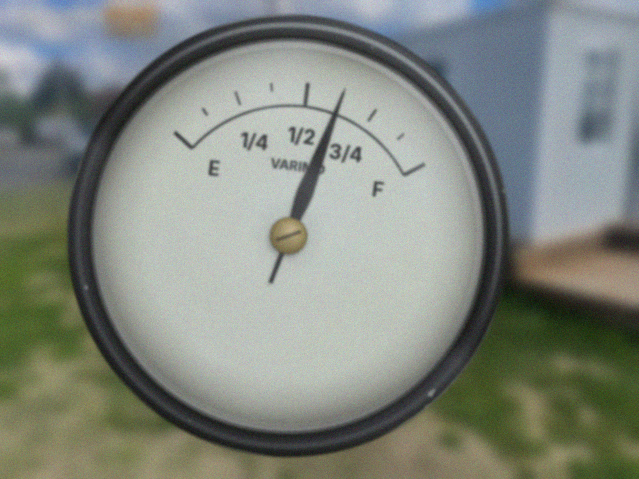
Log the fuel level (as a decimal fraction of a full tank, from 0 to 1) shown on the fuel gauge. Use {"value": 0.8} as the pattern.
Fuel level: {"value": 0.625}
